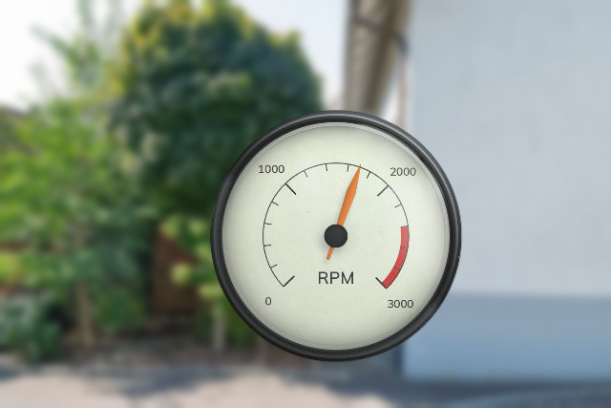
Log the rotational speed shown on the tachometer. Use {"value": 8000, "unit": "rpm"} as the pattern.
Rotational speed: {"value": 1700, "unit": "rpm"}
